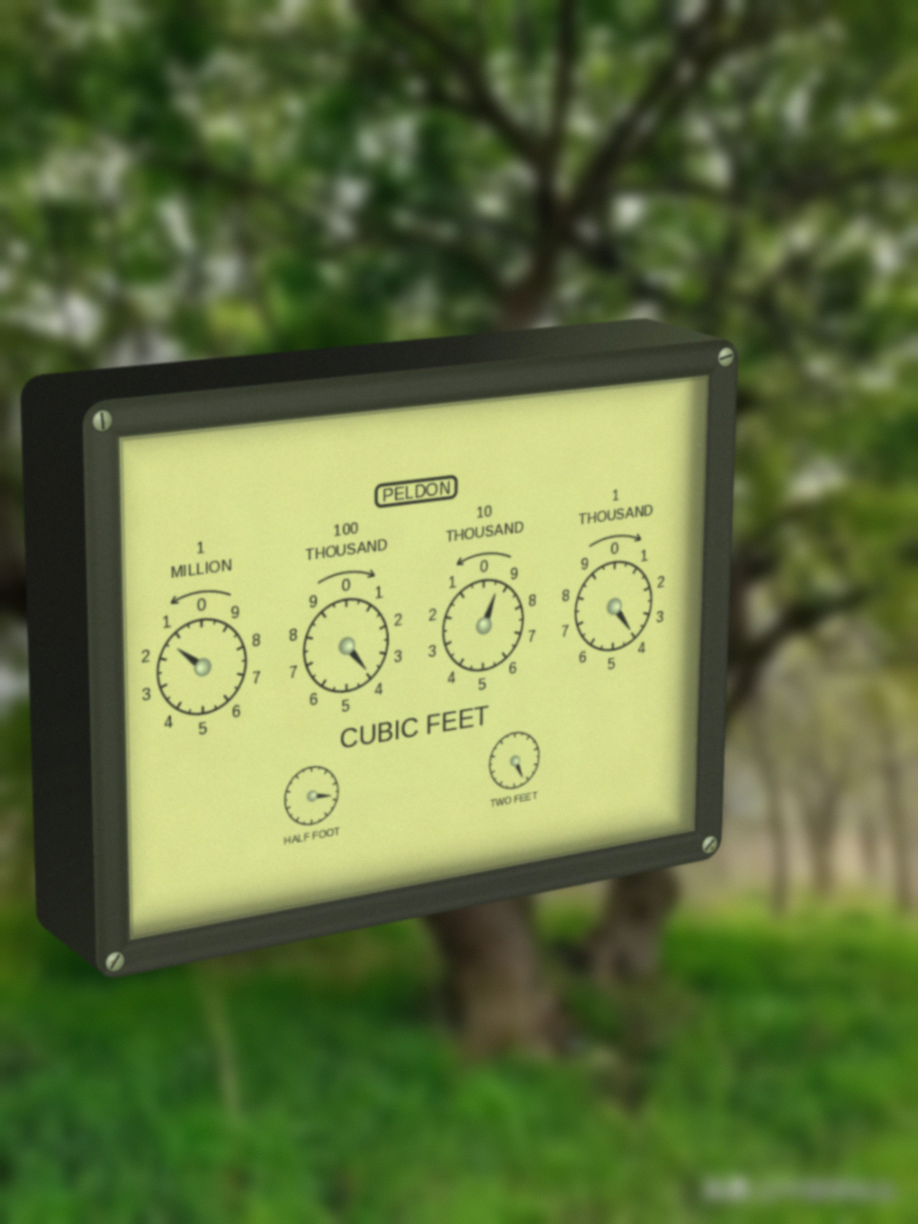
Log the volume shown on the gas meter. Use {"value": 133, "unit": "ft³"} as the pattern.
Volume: {"value": 139400, "unit": "ft³"}
